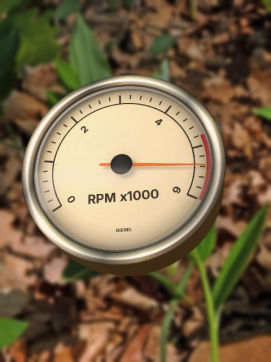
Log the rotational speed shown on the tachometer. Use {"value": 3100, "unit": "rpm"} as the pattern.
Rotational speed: {"value": 5400, "unit": "rpm"}
